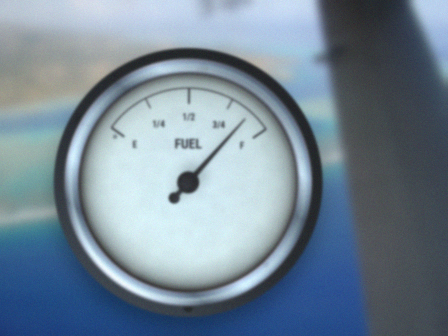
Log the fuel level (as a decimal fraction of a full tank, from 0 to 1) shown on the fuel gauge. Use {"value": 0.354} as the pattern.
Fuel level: {"value": 0.875}
